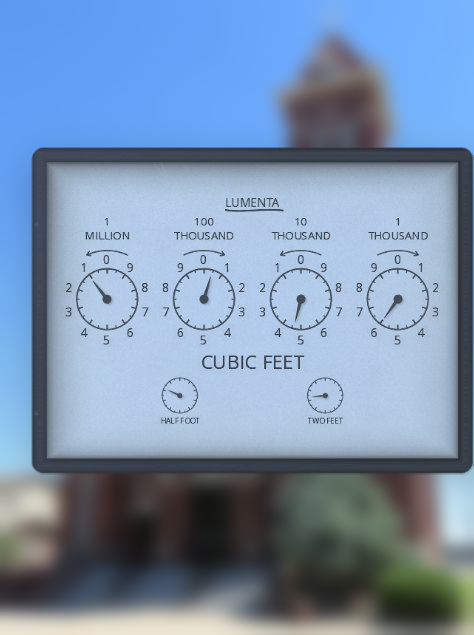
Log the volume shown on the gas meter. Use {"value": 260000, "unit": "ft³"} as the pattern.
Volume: {"value": 104600, "unit": "ft³"}
